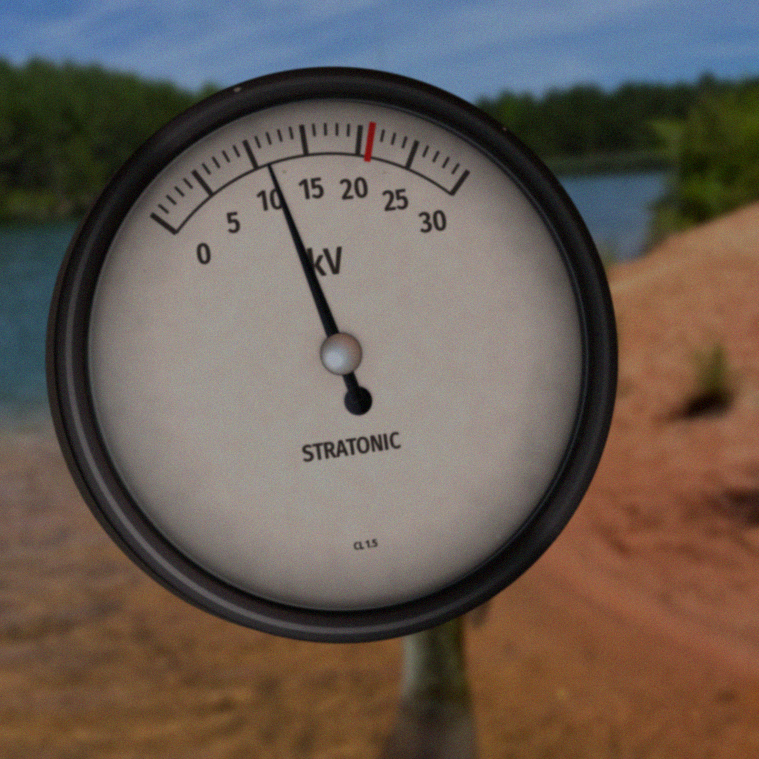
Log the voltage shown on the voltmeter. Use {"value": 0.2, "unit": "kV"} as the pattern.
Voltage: {"value": 11, "unit": "kV"}
